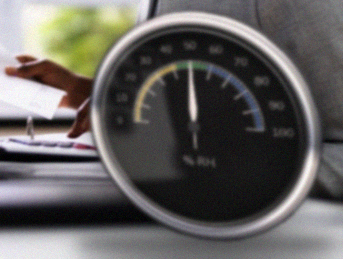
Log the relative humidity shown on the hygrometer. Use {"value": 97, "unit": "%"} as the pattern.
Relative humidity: {"value": 50, "unit": "%"}
